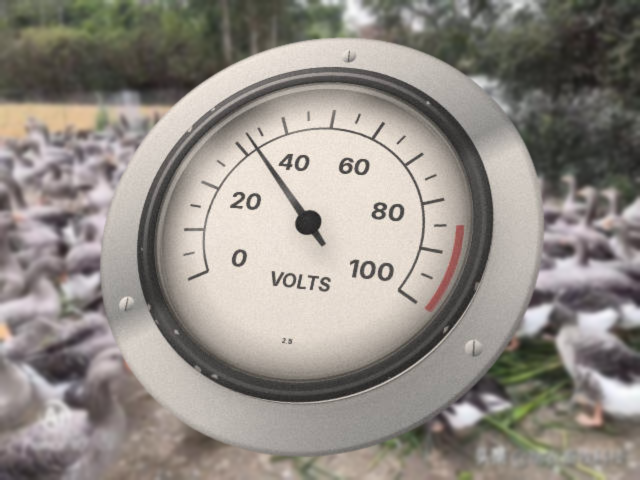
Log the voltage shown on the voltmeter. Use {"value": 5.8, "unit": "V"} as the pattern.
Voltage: {"value": 32.5, "unit": "V"}
